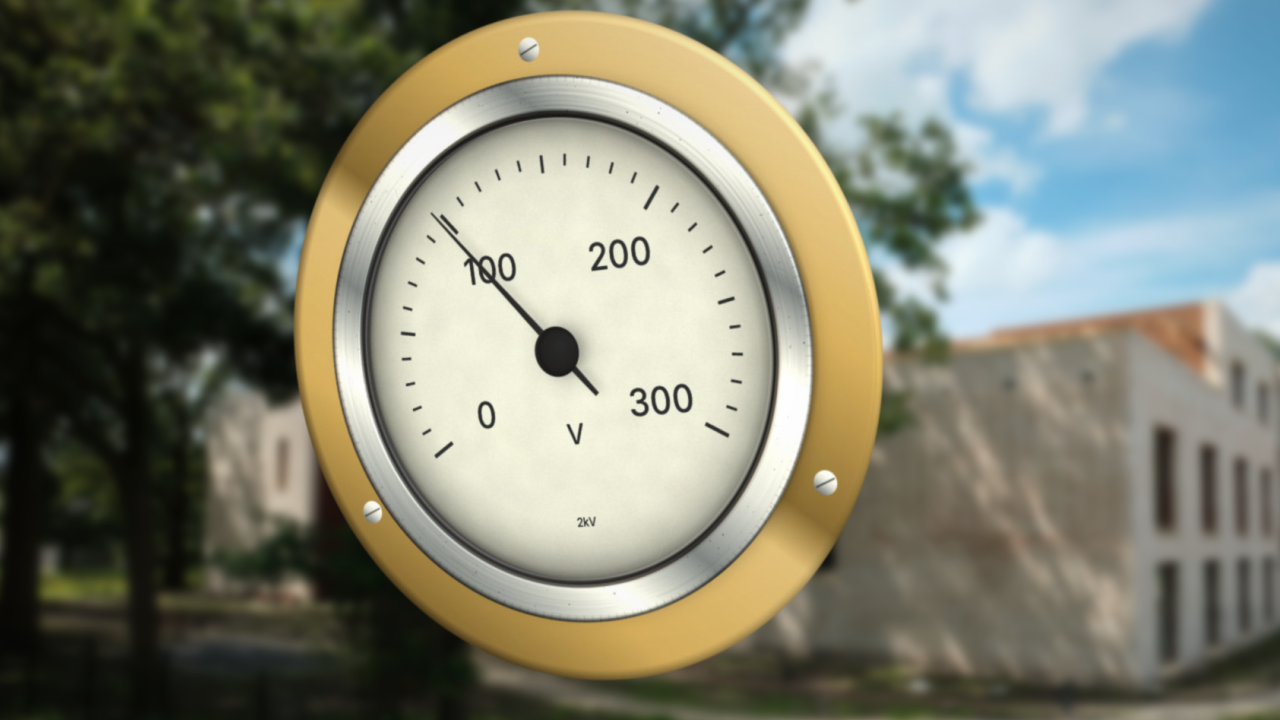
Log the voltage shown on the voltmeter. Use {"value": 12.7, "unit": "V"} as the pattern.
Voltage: {"value": 100, "unit": "V"}
